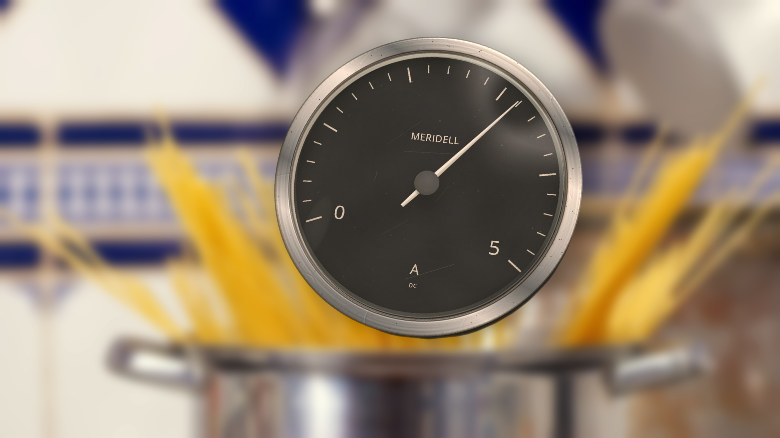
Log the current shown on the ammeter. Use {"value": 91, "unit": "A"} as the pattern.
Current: {"value": 3.2, "unit": "A"}
